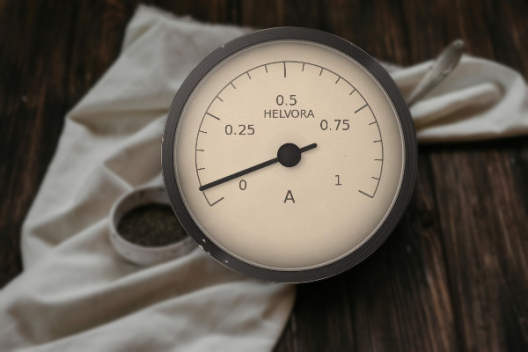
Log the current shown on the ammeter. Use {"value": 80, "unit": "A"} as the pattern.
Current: {"value": 0.05, "unit": "A"}
